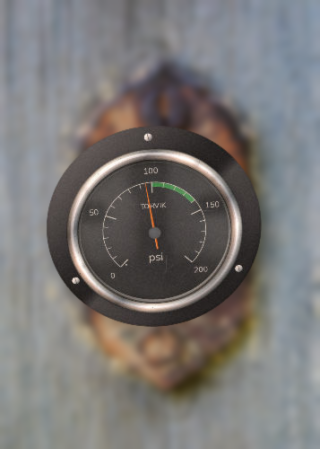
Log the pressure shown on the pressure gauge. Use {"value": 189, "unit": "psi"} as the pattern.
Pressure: {"value": 95, "unit": "psi"}
